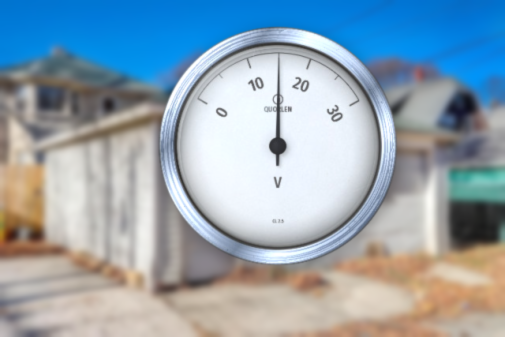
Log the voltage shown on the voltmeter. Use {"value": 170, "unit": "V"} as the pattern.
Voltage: {"value": 15, "unit": "V"}
